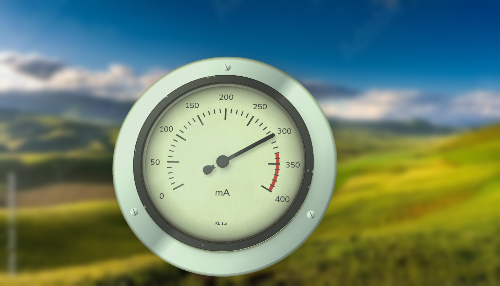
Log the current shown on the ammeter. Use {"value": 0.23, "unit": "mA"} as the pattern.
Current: {"value": 300, "unit": "mA"}
